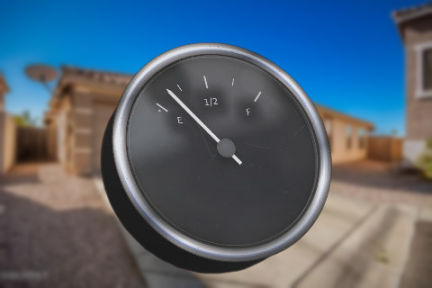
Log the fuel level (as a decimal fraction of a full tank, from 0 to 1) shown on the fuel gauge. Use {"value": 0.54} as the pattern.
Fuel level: {"value": 0.125}
